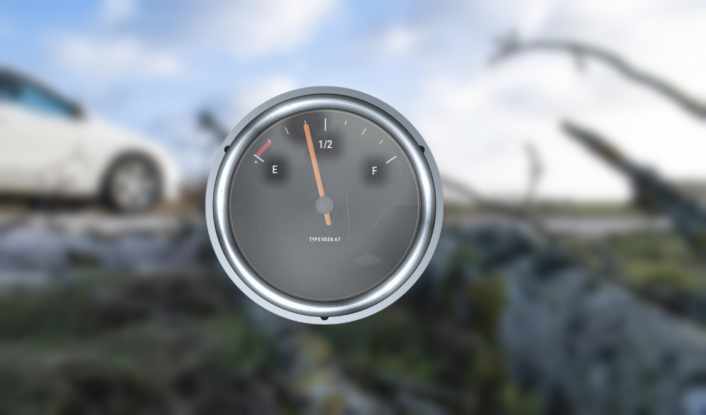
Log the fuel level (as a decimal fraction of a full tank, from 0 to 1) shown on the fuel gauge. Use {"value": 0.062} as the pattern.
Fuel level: {"value": 0.375}
